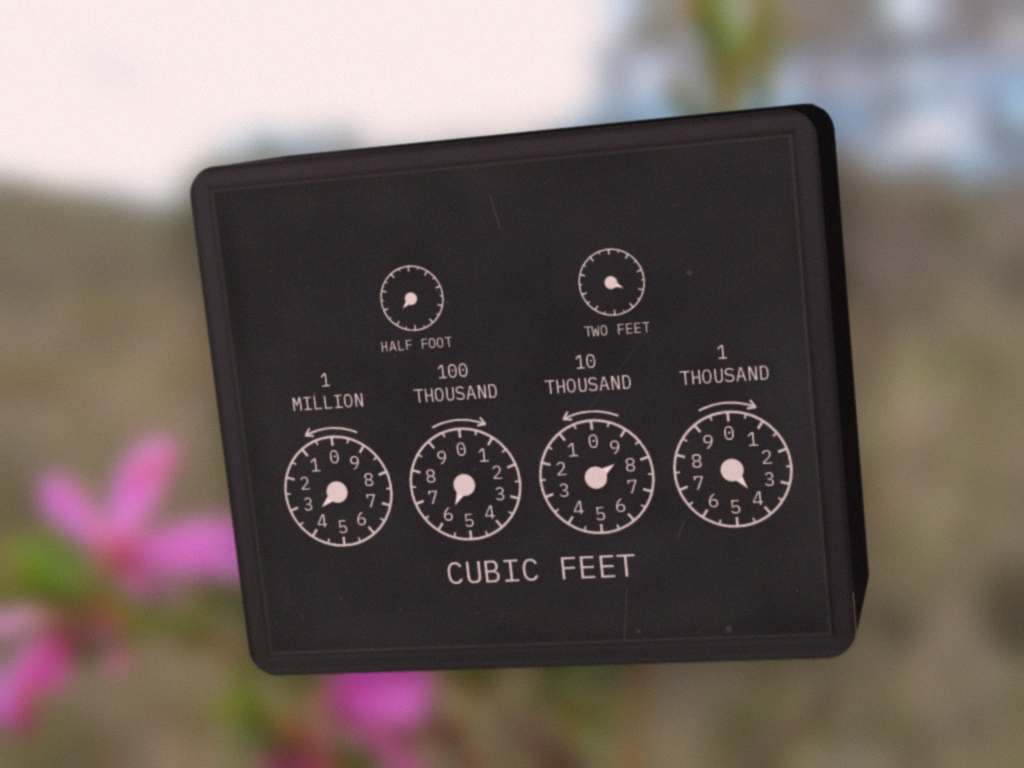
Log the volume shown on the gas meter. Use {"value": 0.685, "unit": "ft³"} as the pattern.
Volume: {"value": 358400, "unit": "ft³"}
